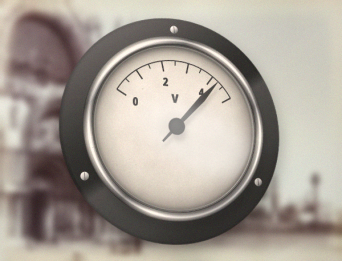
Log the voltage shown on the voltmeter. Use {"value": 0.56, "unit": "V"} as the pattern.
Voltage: {"value": 4.25, "unit": "V"}
